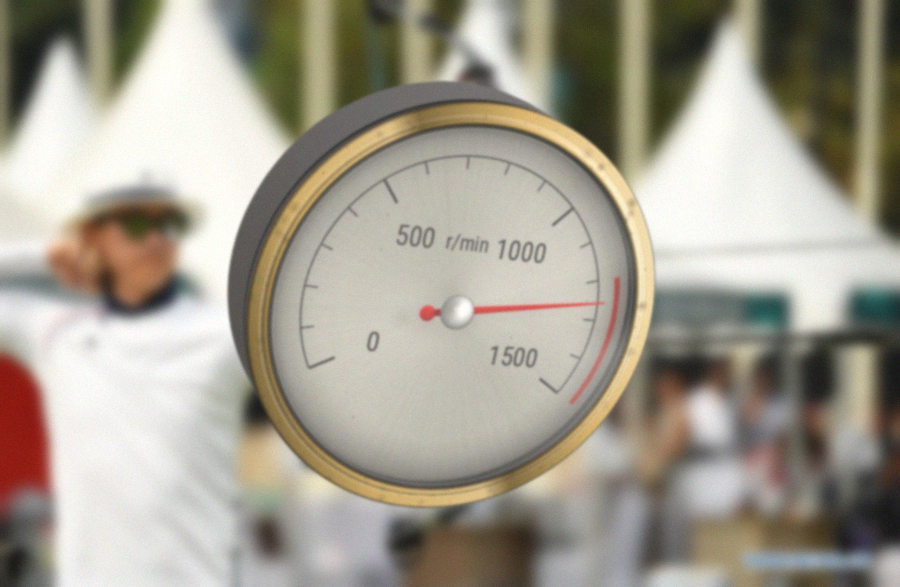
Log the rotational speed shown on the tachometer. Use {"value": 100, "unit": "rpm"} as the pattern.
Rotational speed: {"value": 1250, "unit": "rpm"}
